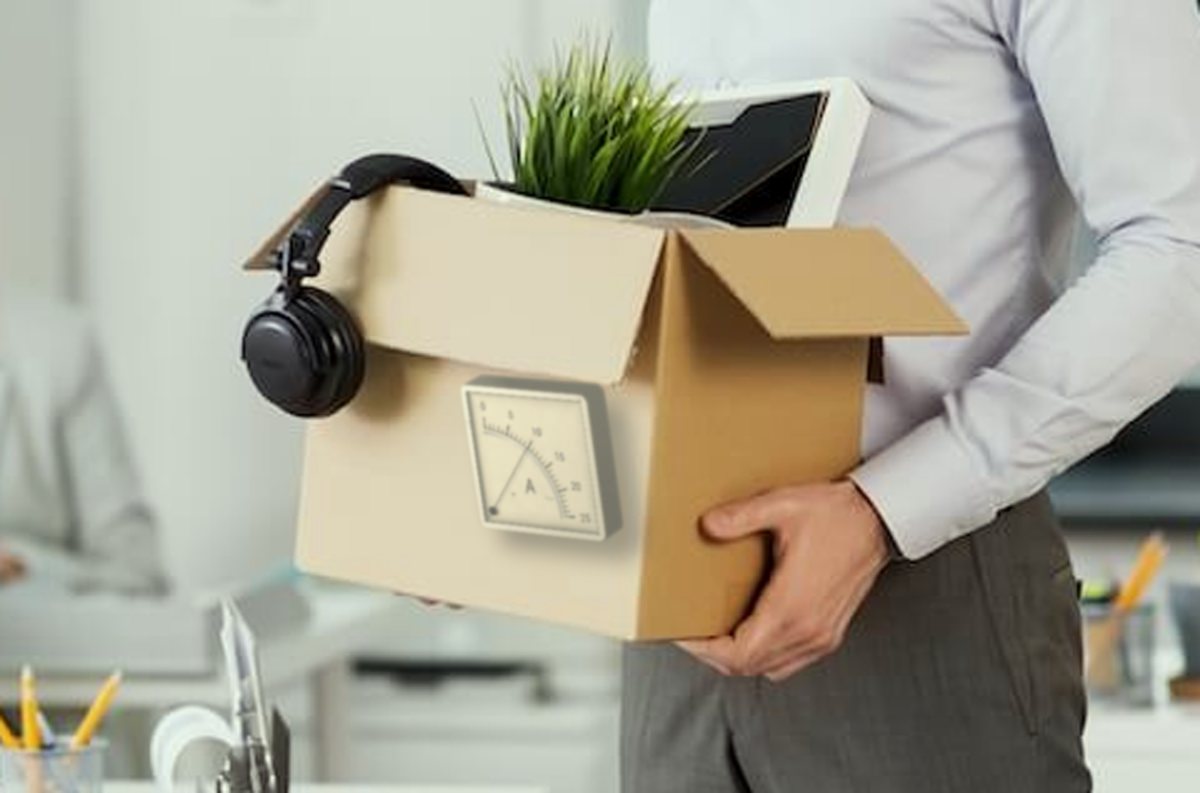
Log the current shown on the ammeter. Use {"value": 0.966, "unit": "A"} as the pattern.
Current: {"value": 10, "unit": "A"}
